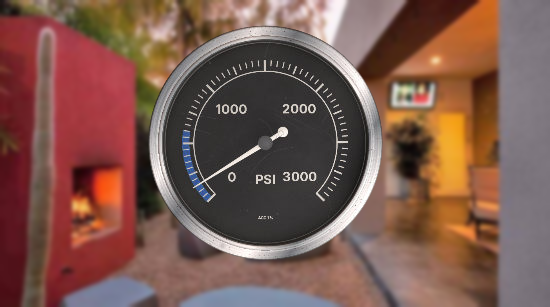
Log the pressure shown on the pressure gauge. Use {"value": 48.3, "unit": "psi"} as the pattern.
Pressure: {"value": 150, "unit": "psi"}
